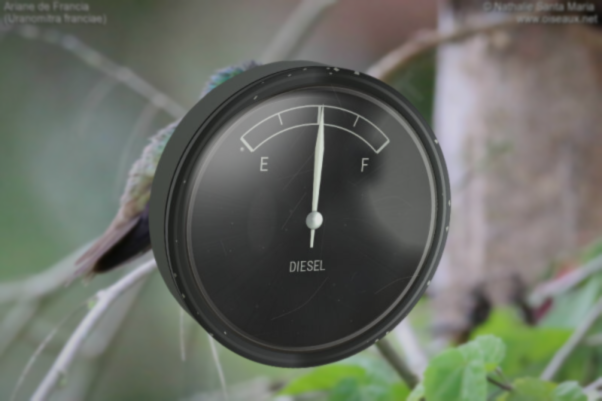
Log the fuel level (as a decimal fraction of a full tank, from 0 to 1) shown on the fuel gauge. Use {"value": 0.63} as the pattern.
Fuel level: {"value": 0.5}
